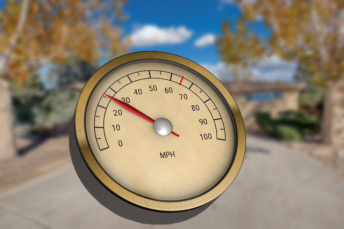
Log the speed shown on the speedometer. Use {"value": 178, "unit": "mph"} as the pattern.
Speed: {"value": 25, "unit": "mph"}
